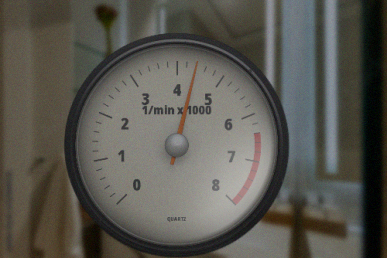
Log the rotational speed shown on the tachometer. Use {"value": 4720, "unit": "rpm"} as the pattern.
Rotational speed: {"value": 4400, "unit": "rpm"}
